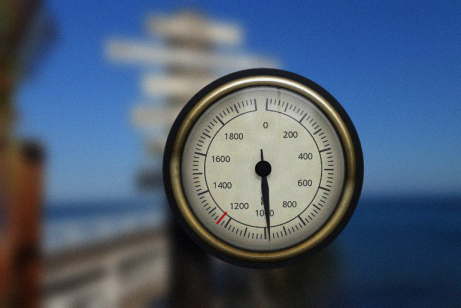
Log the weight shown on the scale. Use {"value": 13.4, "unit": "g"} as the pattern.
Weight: {"value": 980, "unit": "g"}
